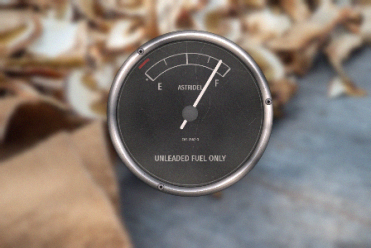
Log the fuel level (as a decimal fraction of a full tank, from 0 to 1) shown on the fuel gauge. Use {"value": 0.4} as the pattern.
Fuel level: {"value": 0.875}
